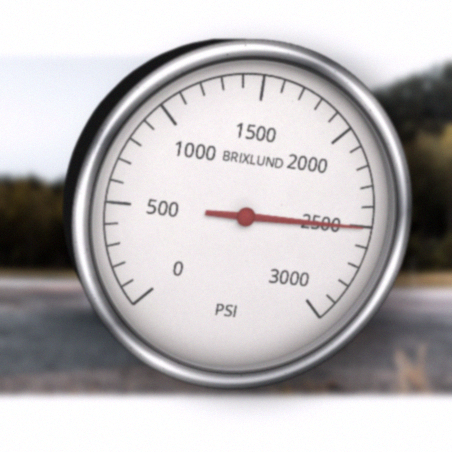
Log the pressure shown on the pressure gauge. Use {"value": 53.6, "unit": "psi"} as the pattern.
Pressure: {"value": 2500, "unit": "psi"}
